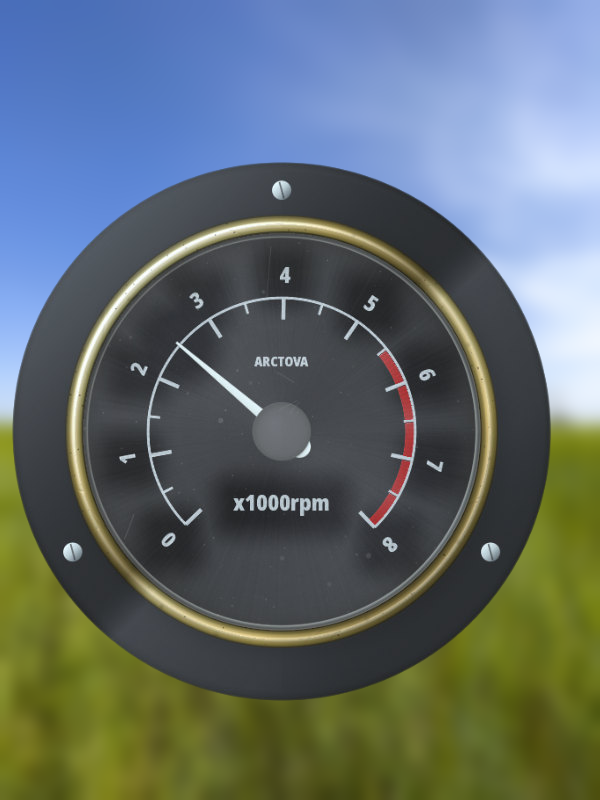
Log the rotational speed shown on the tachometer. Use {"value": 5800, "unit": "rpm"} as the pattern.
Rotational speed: {"value": 2500, "unit": "rpm"}
